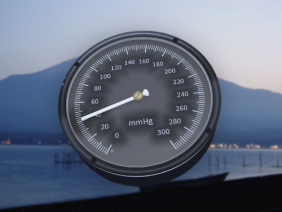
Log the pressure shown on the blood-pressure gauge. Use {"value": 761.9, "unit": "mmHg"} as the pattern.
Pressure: {"value": 40, "unit": "mmHg"}
